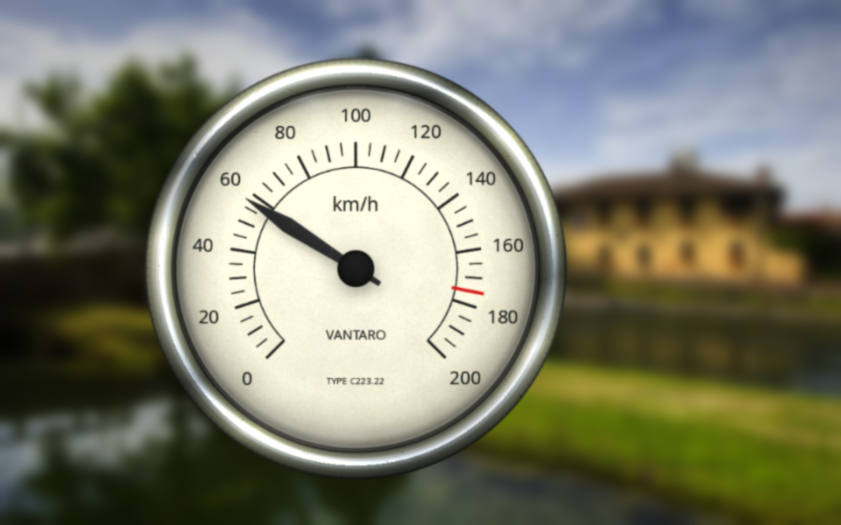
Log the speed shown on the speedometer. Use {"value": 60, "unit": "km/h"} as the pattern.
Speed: {"value": 57.5, "unit": "km/h"}
